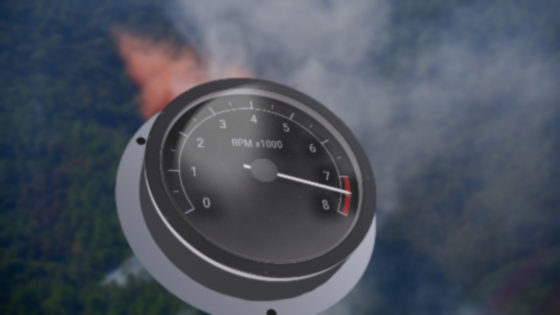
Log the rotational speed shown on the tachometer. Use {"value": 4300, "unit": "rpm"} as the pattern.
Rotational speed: {"value": 7500, "unit": "rpm"}
